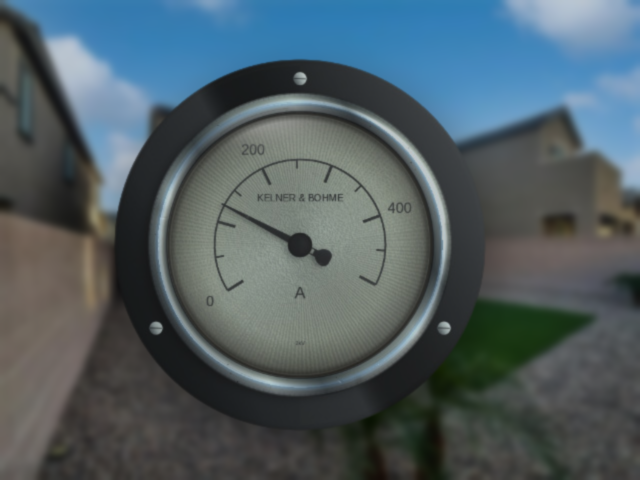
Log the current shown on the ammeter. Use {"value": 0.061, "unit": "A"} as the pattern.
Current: {"value": 125, "unit": "A"}
